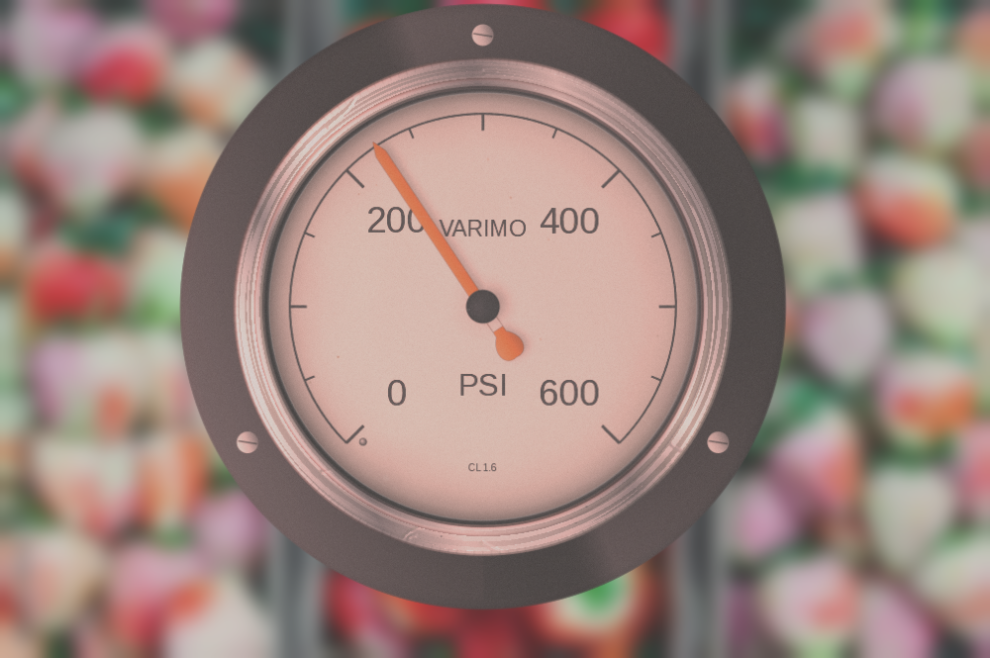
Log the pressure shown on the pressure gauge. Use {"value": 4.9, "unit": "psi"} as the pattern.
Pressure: {"value": 225, "unit": "psi"}
